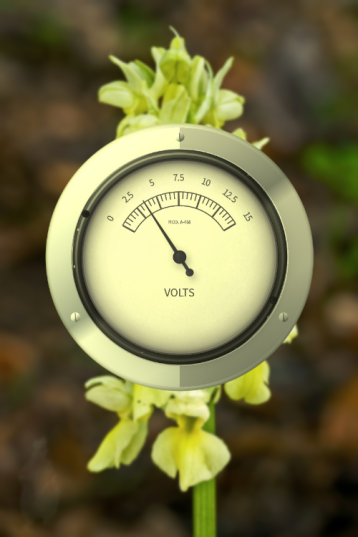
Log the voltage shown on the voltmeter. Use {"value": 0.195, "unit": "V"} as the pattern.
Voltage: {"value": 3.5, "unit": "V"}
